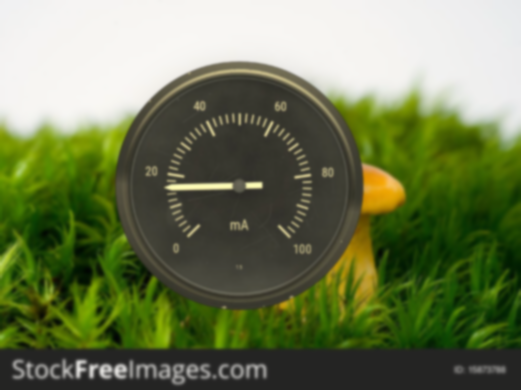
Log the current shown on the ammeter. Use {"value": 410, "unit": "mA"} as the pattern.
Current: {"value": 16, "unit": "mA"}
